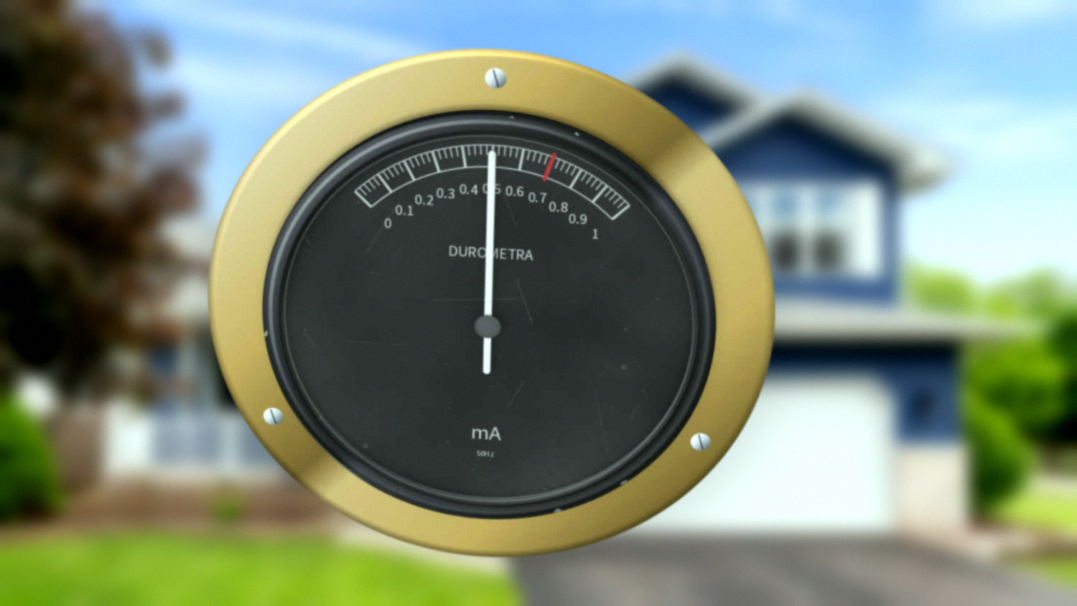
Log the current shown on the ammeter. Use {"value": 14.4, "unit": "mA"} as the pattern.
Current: {"value": 0.5, "unit": "mA"}
